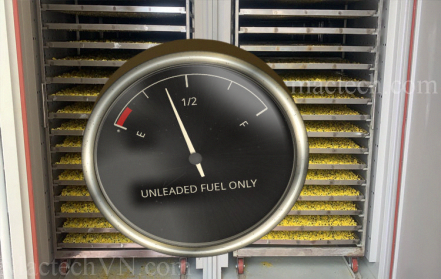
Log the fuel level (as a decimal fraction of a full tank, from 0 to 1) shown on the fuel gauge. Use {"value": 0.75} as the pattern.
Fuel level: {"value": 0.375}
